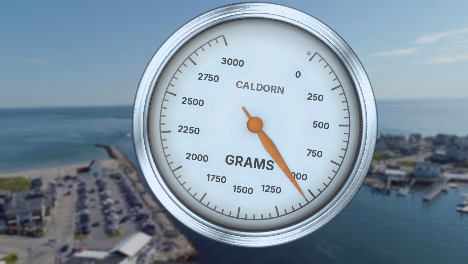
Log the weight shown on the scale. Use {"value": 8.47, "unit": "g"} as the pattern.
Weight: {"value": 1050, "unit": "g"}
